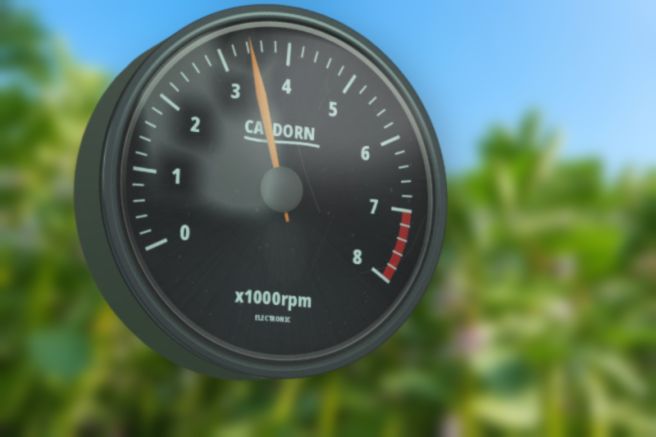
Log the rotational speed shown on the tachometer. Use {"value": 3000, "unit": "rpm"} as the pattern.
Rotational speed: {"value": 3400, "unit": "rpm"}
